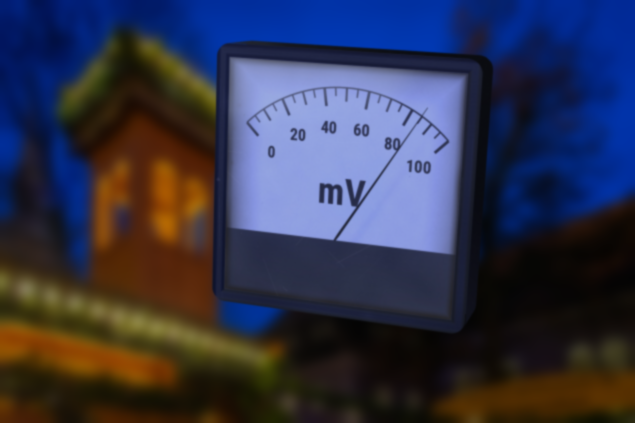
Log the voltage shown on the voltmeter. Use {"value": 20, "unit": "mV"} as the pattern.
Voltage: {"value": 85, "unit": "mV"}
